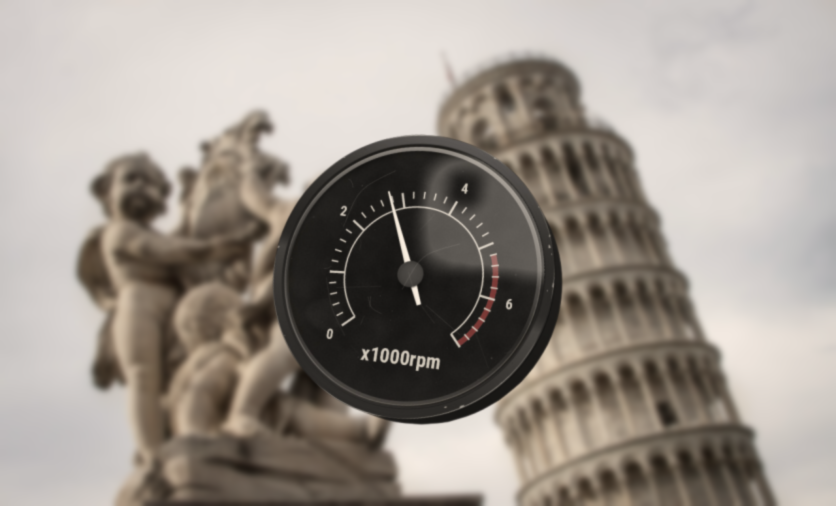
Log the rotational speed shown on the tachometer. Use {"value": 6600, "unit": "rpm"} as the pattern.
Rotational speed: {"value": 2800, "unit": "rpm"}
